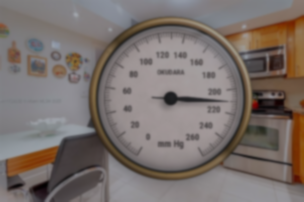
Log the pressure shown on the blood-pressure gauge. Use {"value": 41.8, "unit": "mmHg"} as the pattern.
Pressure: {"value": 210, "unit": "mmHg"}
